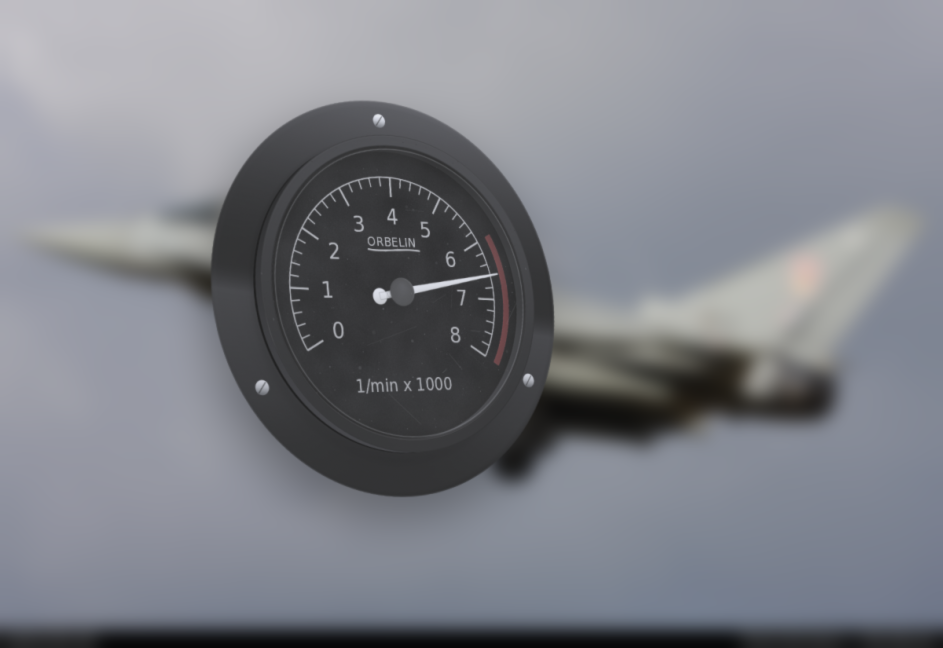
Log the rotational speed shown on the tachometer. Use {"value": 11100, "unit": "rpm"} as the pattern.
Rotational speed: {"value": 6600, "unit": "rpm"}
